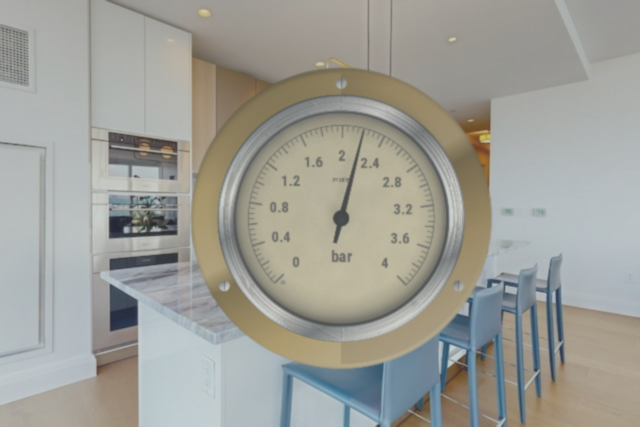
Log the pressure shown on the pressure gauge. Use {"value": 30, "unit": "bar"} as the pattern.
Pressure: {"value": 2.2, "unit": "bar"}
